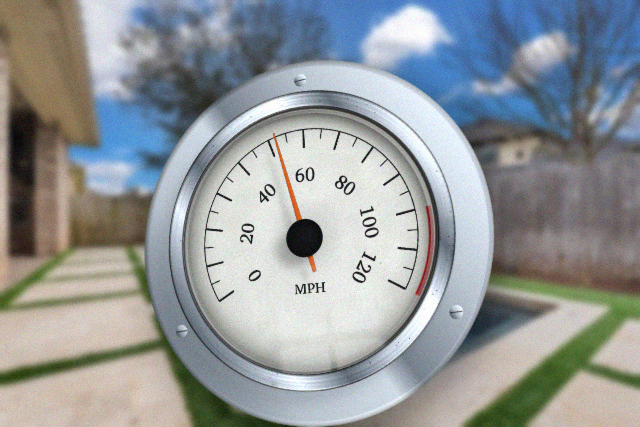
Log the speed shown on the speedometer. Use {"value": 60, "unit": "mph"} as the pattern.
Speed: {"value": 52.5, "unit": "mph"}
